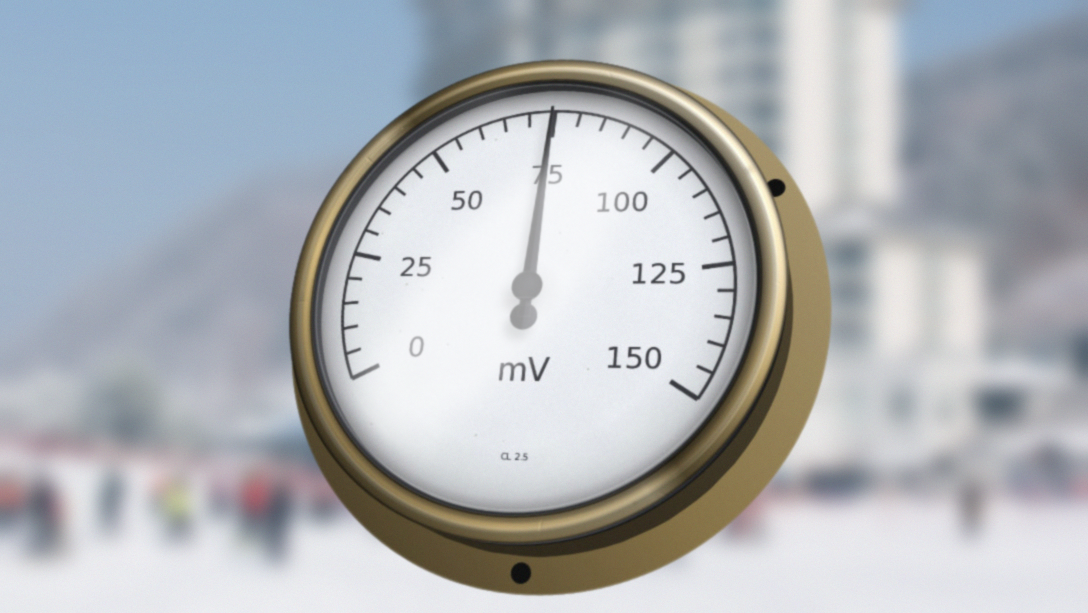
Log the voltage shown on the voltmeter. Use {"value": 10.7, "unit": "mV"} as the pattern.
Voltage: {"value": 75, "unit": "mV"}
